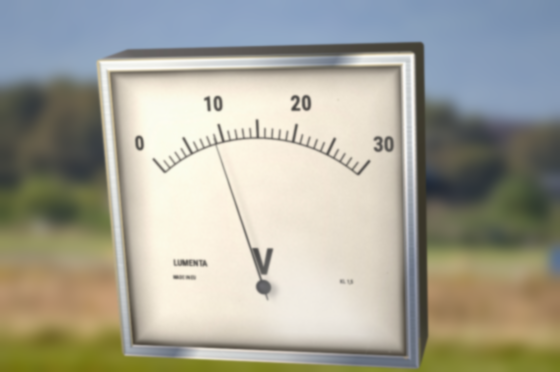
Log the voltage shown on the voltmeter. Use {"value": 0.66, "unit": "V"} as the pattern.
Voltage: {"value": 9, "unit": "V"}
